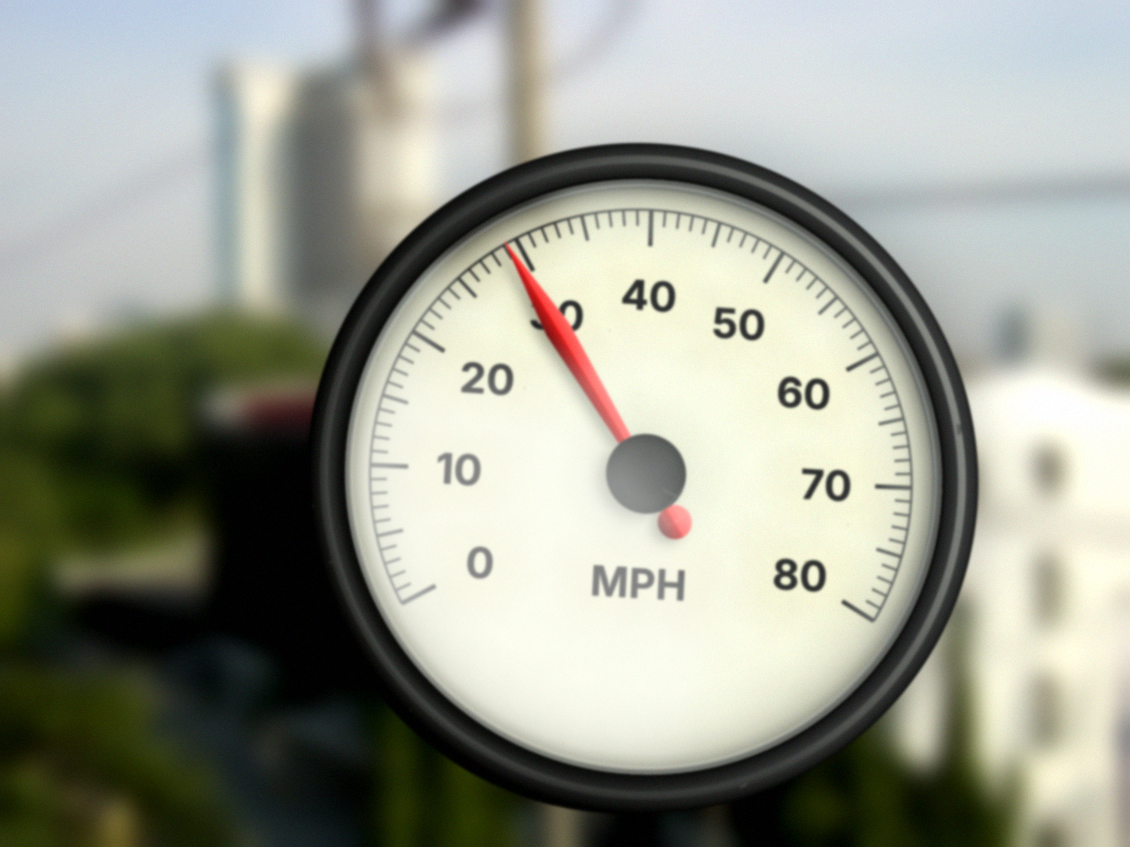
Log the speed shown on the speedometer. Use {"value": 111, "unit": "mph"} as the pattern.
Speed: {"value": 29, "unit": "mph"}
